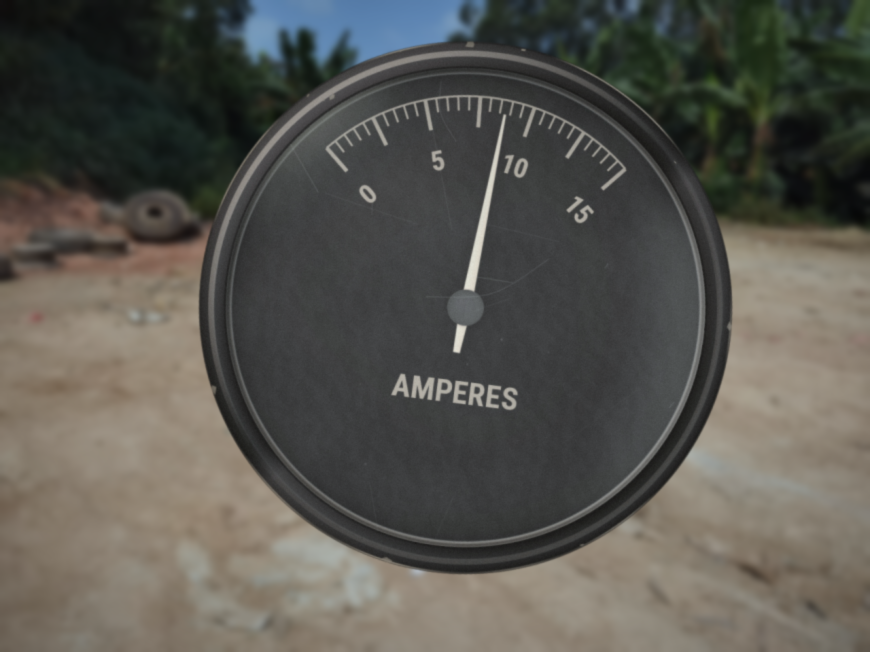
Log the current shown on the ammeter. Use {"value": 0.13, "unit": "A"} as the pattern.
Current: {"value": 8.75, "unit": "A"}
